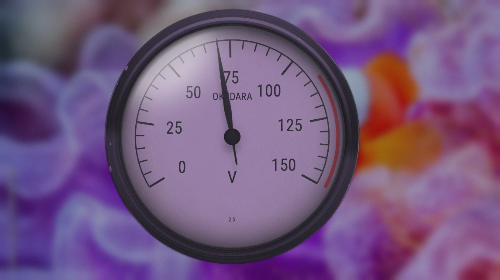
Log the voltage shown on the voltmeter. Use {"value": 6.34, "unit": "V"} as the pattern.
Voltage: {"value": 70, "unit": "V"}
